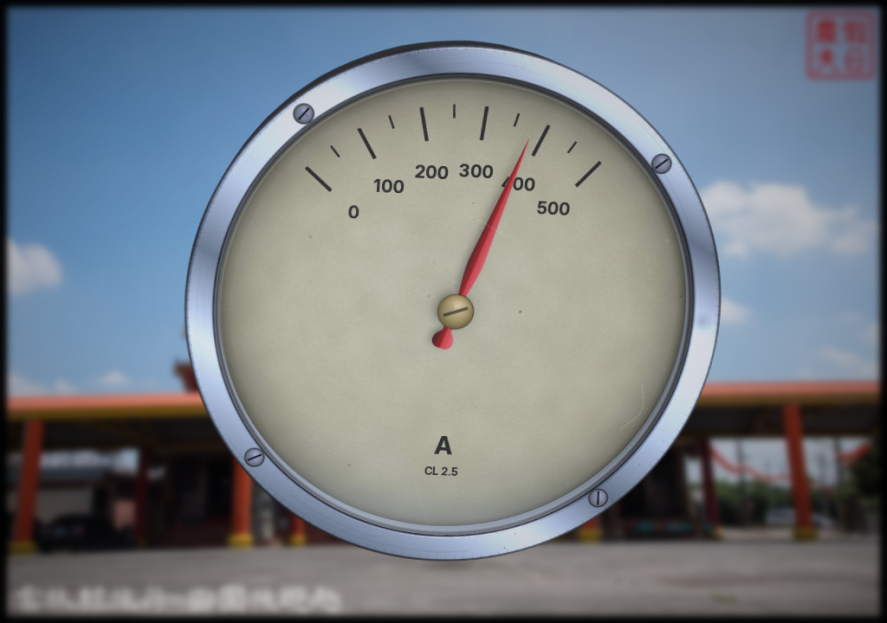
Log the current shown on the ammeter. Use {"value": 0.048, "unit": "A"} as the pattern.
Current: {"value": 375, "unit": "A"}
